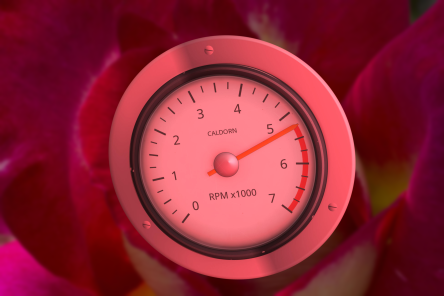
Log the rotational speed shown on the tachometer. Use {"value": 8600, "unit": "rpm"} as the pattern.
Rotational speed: {"value": 5250, "unit": "rpm"}
